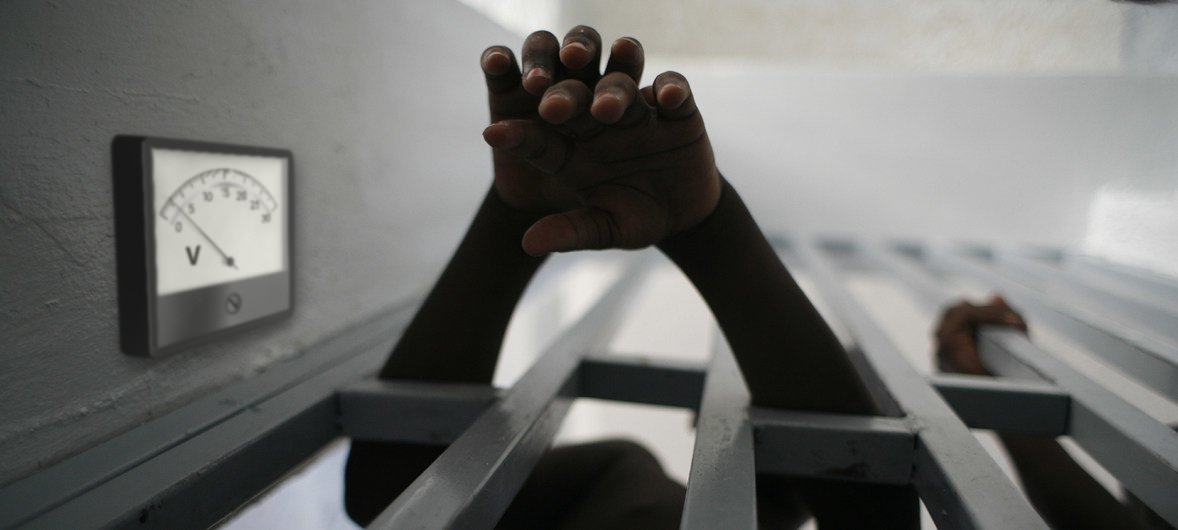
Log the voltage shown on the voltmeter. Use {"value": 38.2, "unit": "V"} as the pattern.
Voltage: {"value": 2.5, "unit": "V"}
